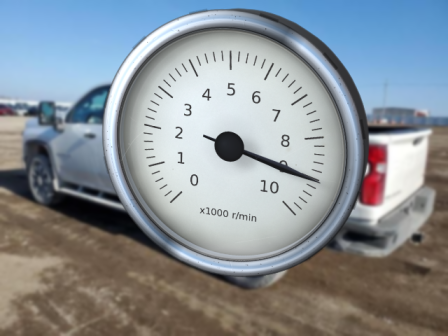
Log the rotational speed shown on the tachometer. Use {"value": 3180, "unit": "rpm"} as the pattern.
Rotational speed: {"value": 9000, "unit": "rpm"}
